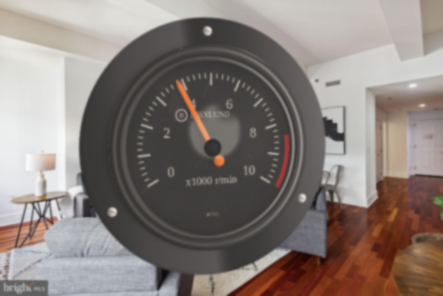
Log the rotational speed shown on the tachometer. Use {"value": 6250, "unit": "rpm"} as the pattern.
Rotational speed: {"value": 3800, "unit": "rpm"}
